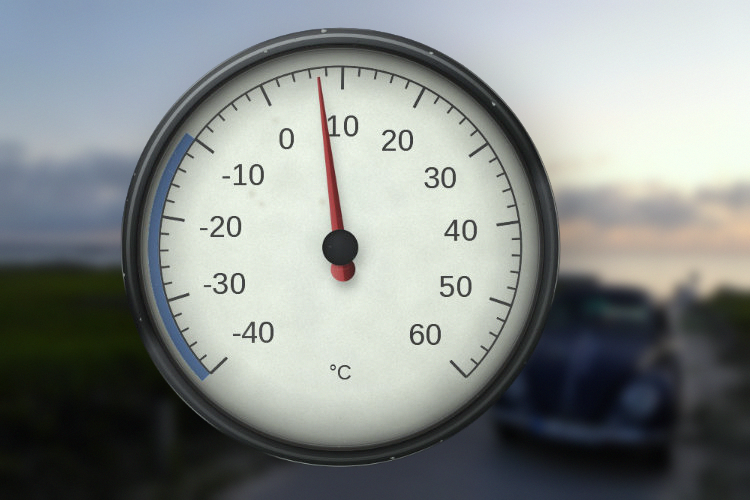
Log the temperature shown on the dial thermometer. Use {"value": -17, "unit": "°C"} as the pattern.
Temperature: {"value": 7, "unit": "°C"}
